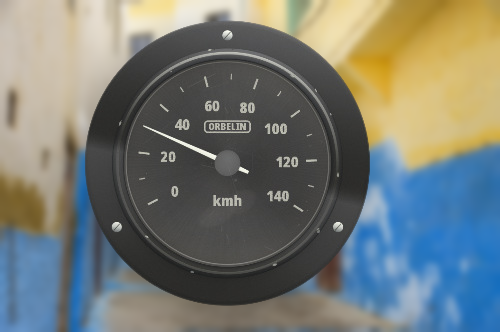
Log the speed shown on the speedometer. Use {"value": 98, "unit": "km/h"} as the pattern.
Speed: {"value": 30, "unit": "km/h"}
